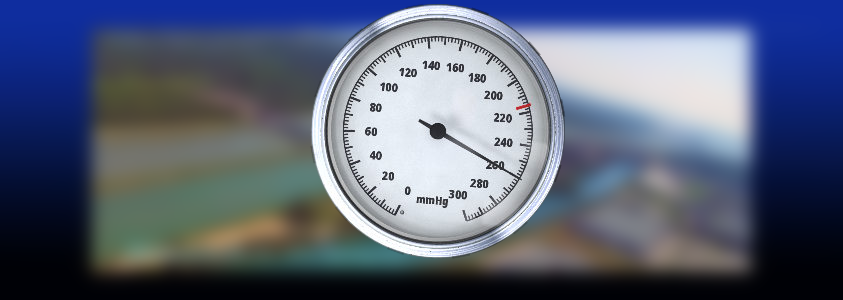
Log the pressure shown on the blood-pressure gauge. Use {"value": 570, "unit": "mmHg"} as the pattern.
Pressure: {"value": 260, "unit": "mmHg"}
